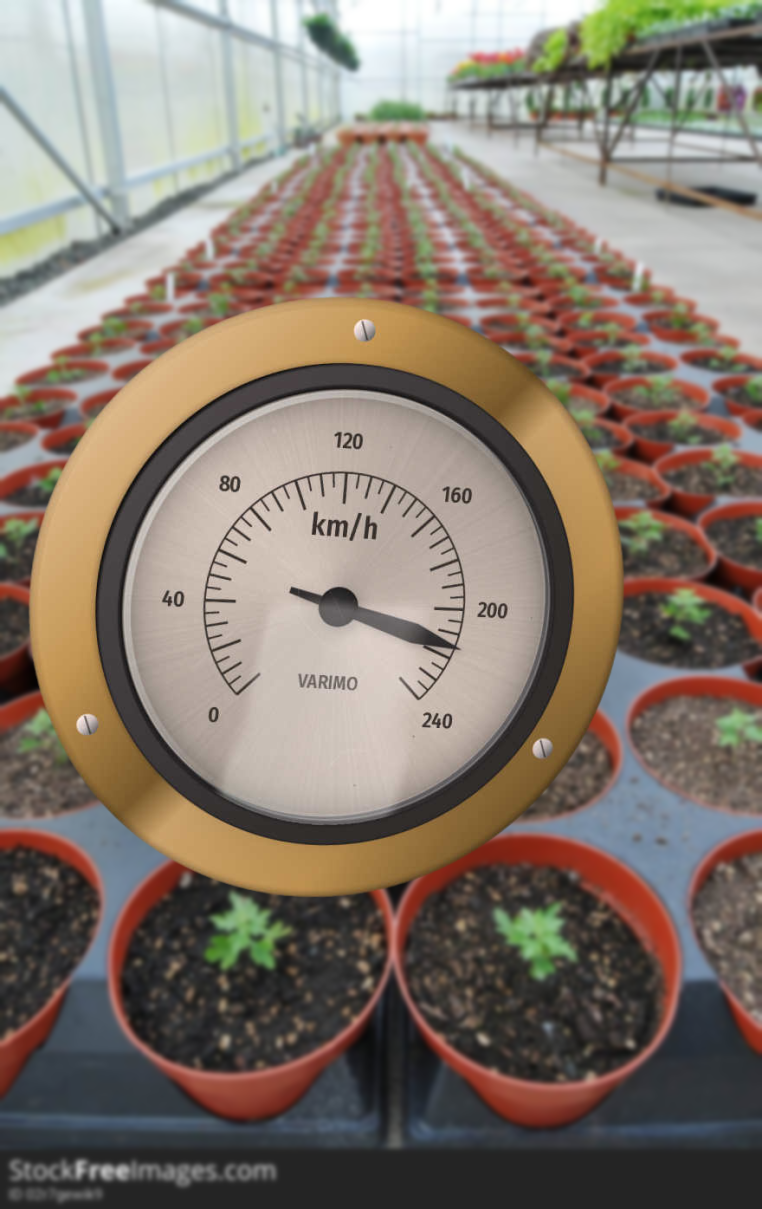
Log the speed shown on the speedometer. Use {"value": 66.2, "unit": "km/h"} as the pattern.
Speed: {"value": 215, "unit": "km/h"}
